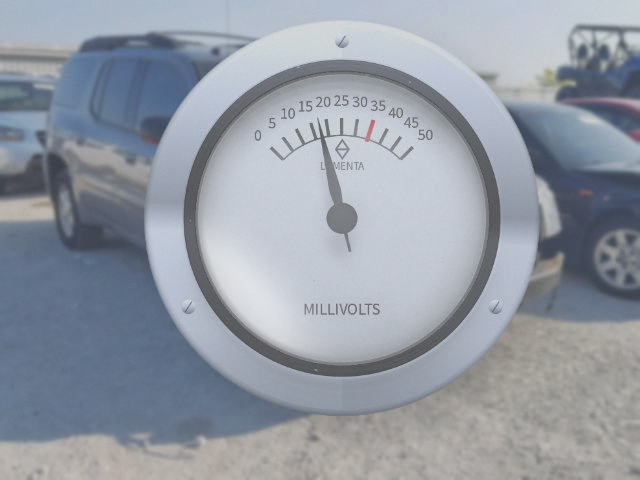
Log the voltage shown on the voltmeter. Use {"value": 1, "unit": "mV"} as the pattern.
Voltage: {"value": 17.5, "unit": "mV"}
